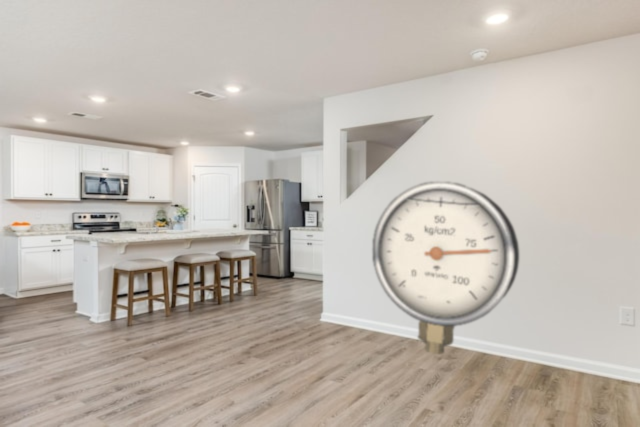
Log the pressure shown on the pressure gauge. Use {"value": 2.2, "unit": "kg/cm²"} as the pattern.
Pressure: {"value": 80, "unit": "kg/cm²"}
